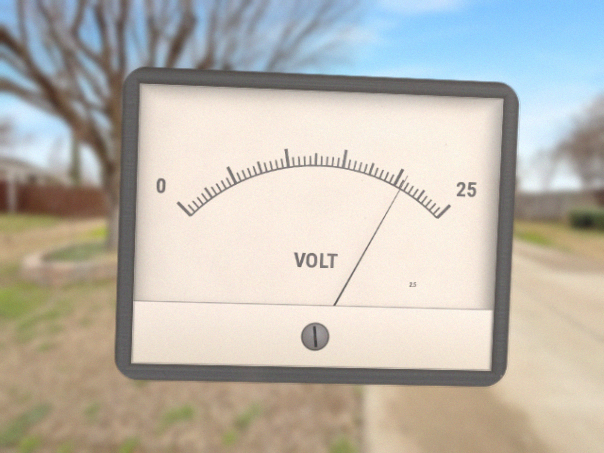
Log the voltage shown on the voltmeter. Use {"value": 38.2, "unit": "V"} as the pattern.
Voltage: {"value": 20.5, "unit": "V"}
